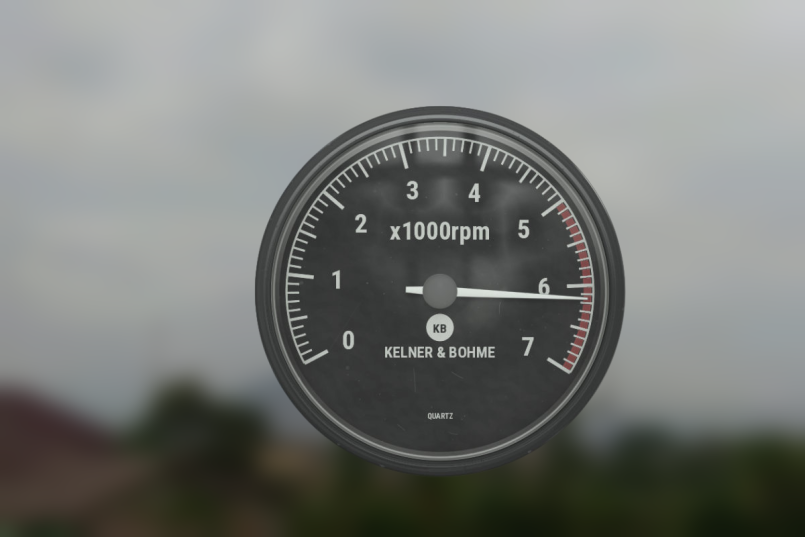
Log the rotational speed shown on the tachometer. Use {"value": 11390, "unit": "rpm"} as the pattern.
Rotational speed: {"value": 6150, "unit": "rpm"}
